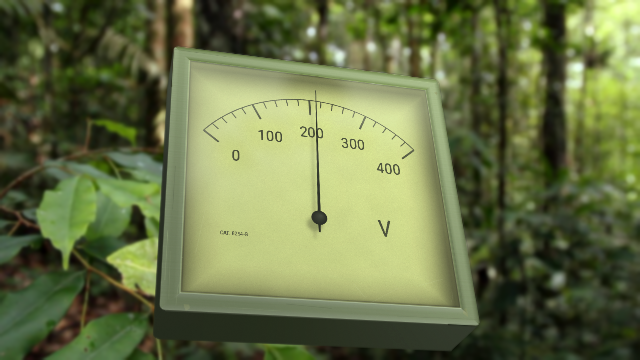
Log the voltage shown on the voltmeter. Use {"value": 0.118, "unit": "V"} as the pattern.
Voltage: {"value": 210, "unit": "V"}
